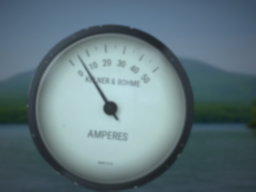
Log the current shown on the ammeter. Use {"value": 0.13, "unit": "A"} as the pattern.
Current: {"value": 5, "unit": "A"}
